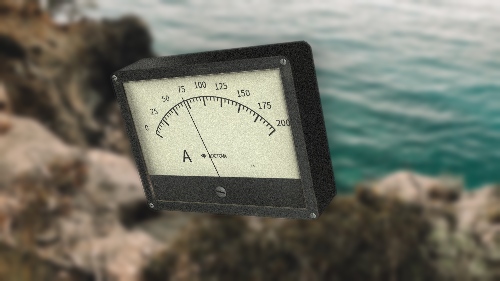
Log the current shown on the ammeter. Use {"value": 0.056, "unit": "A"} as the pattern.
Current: {"value": 75, "unit": "A"}
